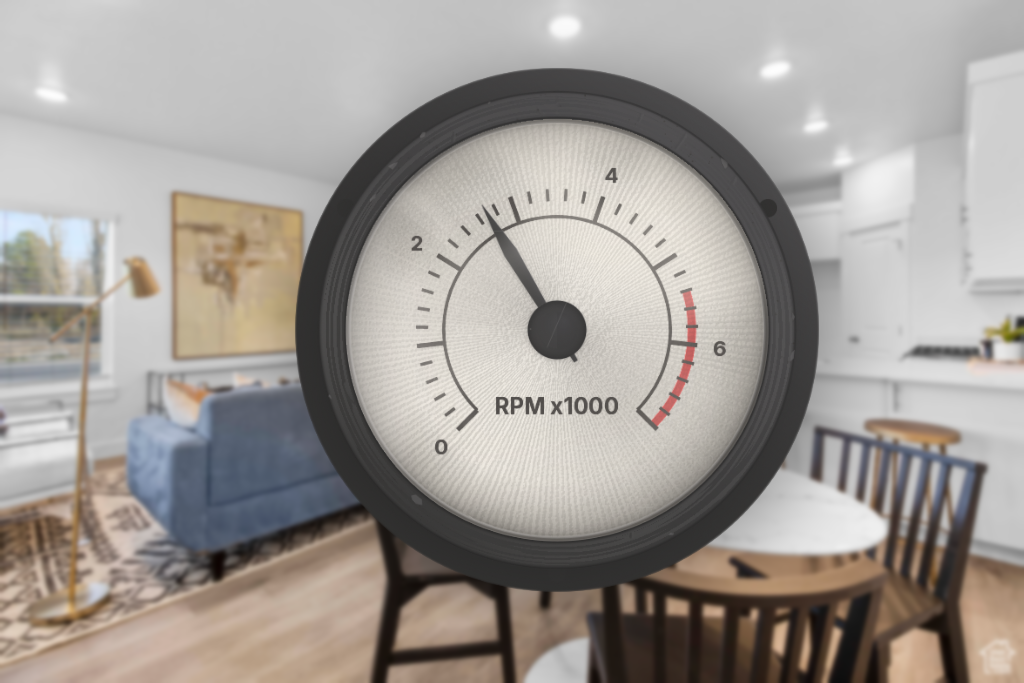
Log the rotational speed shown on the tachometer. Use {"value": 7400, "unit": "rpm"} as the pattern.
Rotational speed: {"value": 2700, "unit": "rpm"}
